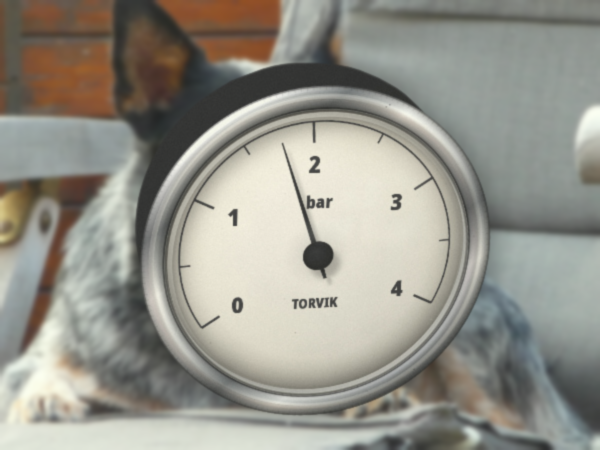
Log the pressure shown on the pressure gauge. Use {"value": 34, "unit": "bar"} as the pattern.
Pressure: {"value": 1.75, "unit": "bar"}
